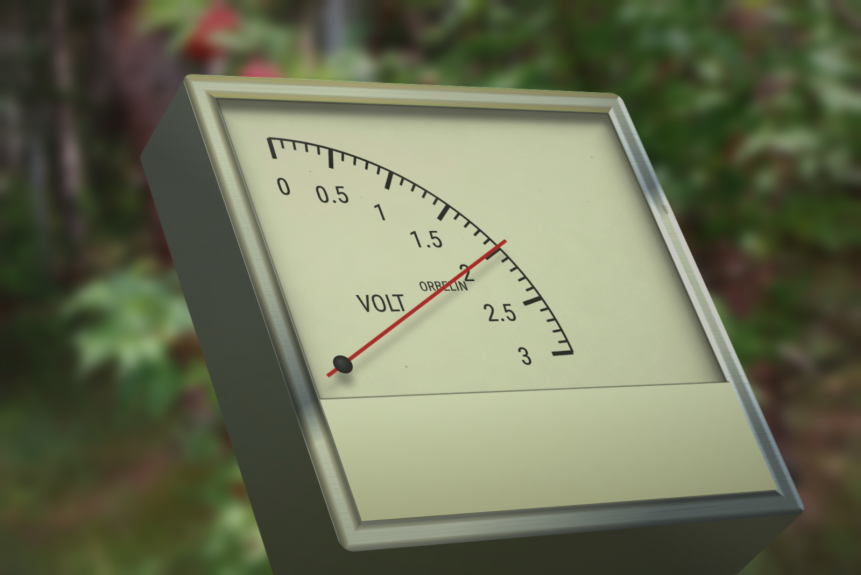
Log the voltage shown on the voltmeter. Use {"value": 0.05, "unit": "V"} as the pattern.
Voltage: {"value": 2, "unit": "V"}
